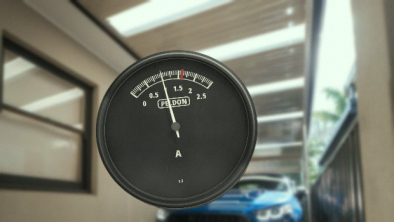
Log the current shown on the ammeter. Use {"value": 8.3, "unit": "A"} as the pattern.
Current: {"value": 1, "unit": "A"}
